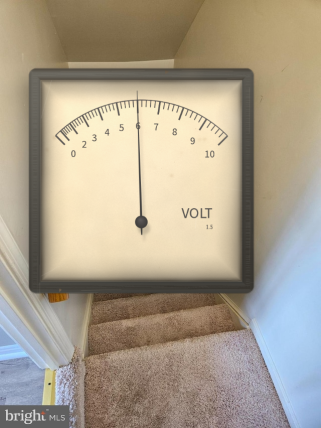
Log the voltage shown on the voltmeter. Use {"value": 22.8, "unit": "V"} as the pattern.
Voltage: {"value": 6, "unit": "V"}
